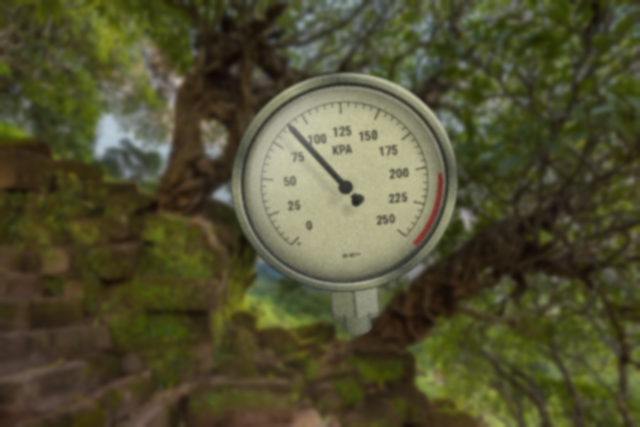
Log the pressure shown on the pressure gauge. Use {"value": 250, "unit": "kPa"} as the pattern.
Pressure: {"value": 90, "unit": "kPa"}
